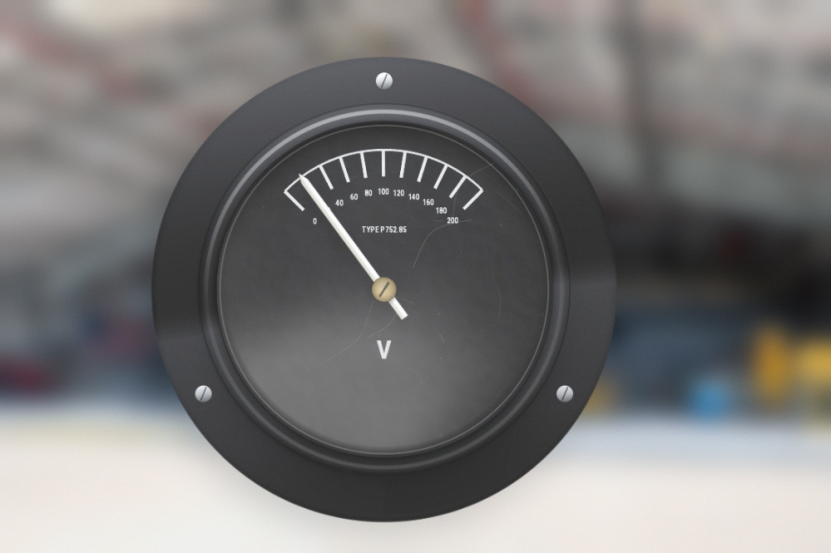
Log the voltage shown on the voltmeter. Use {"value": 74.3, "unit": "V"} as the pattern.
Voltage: {"value": 20, "unit": "V"}
